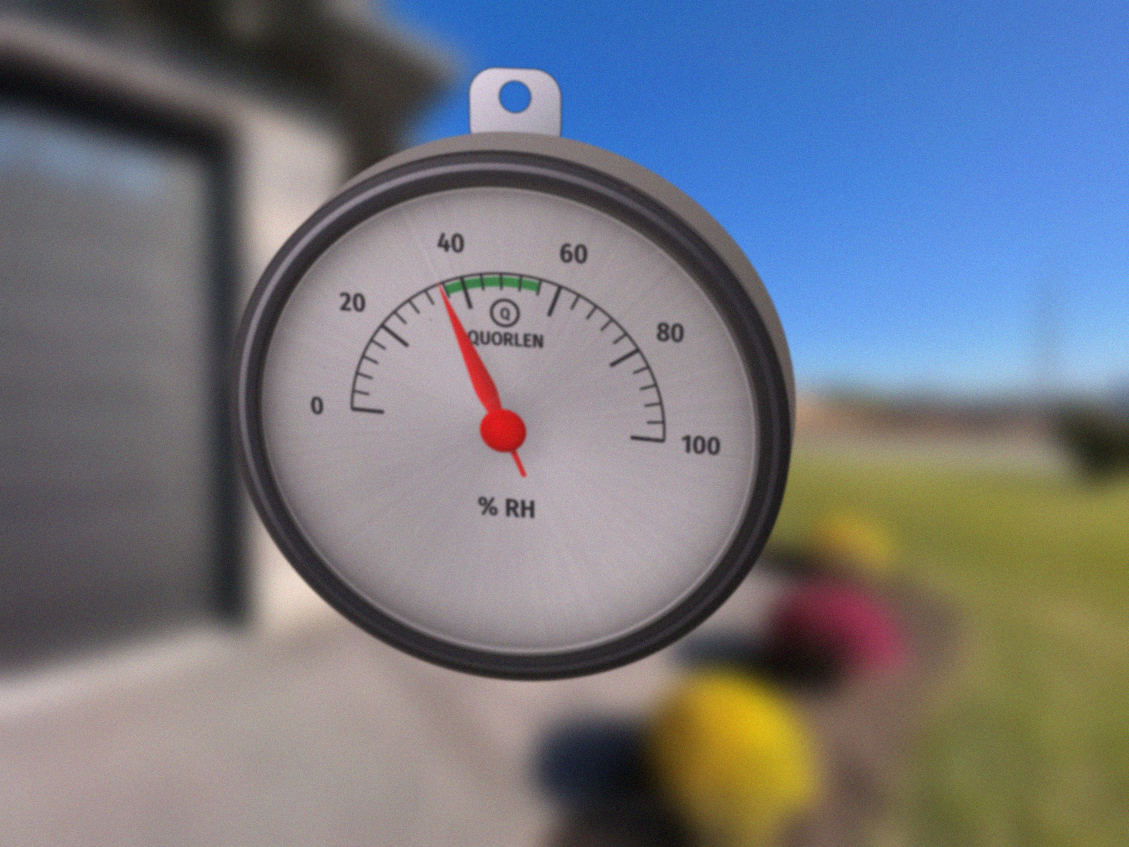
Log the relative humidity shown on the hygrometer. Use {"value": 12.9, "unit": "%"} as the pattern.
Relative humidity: {"value": 36, "unit": "%"}
